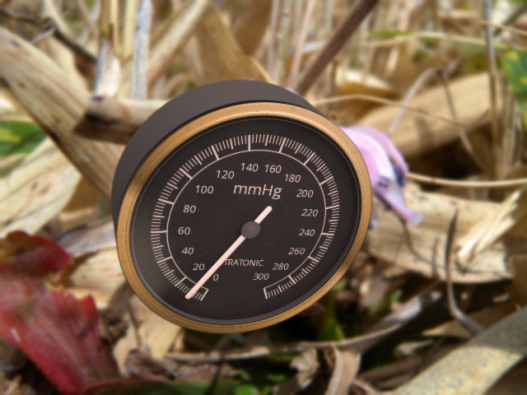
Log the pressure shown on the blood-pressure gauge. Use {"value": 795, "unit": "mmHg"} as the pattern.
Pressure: {"value": 10, "unit": "mmHg"}
